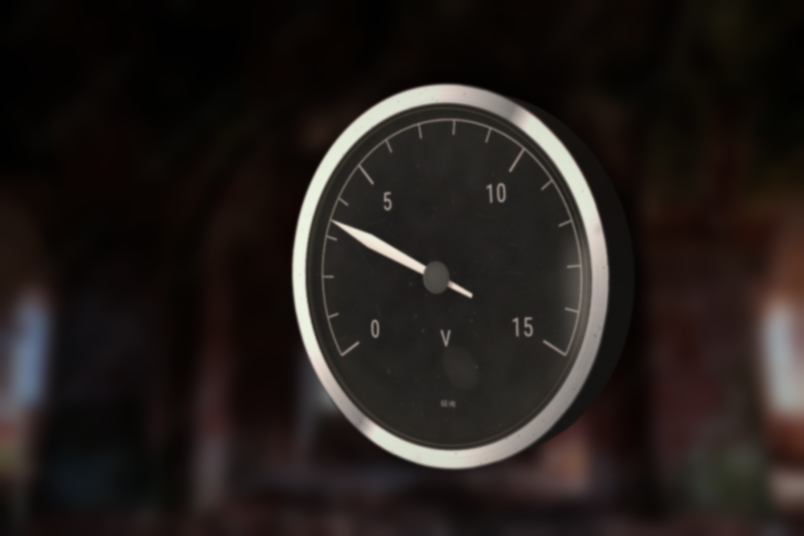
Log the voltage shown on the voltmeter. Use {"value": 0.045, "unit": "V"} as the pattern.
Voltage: {"value": 3.5, "unit": "V"}
